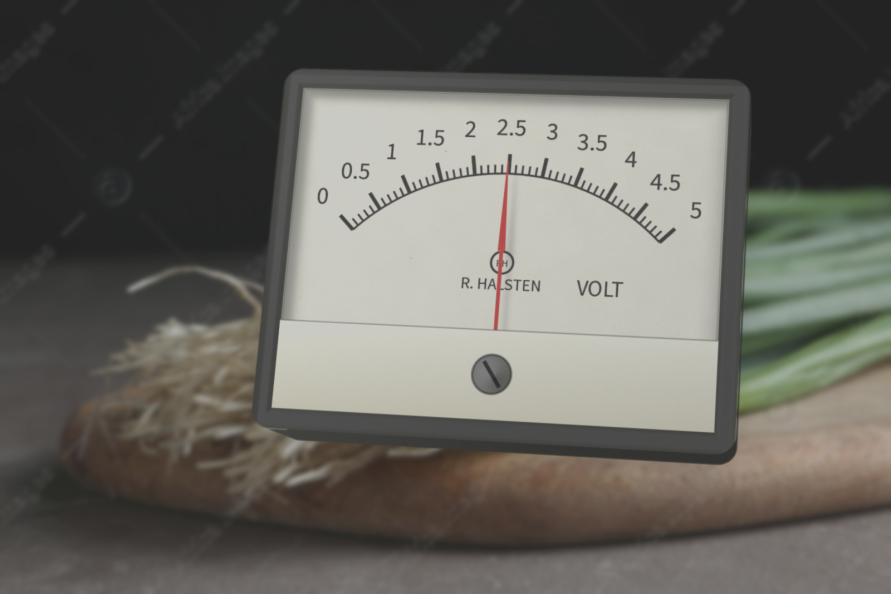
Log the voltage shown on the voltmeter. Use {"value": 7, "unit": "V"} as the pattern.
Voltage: {"value": 2.5, "unit": "V"}
